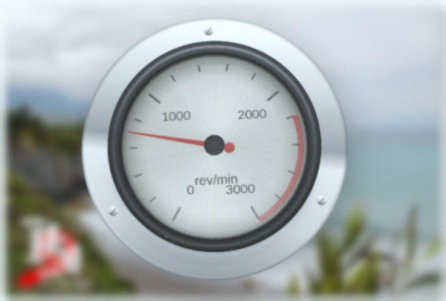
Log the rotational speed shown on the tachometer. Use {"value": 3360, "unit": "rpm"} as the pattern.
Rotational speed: {"value": 700, "unit": "rpm"}
